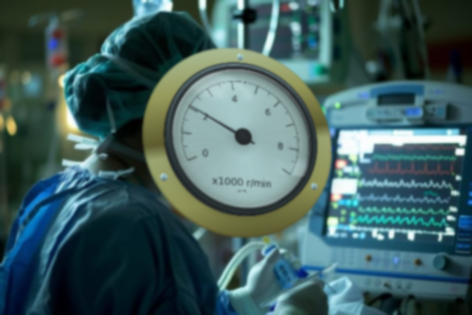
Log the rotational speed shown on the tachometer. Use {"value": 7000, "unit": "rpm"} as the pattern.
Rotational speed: {"value": 2000, "unit": "rpm"}
